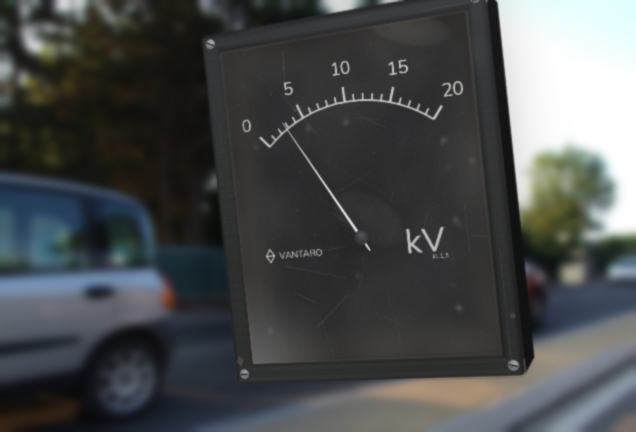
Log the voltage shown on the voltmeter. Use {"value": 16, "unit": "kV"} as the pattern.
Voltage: {"value": 3, "unit": "kV"}
